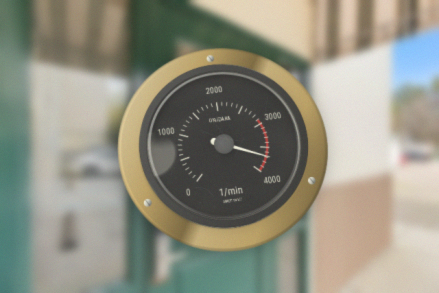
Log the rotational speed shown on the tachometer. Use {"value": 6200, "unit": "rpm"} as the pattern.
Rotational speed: {"value": 3700, "unit": "rpm"}
